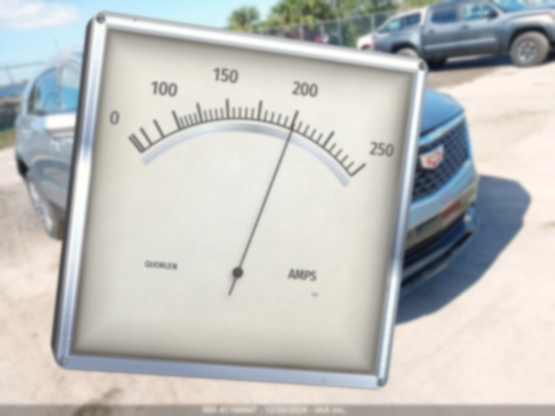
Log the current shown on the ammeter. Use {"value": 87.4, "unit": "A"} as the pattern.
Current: {"value": 200, "unit": "A"}
